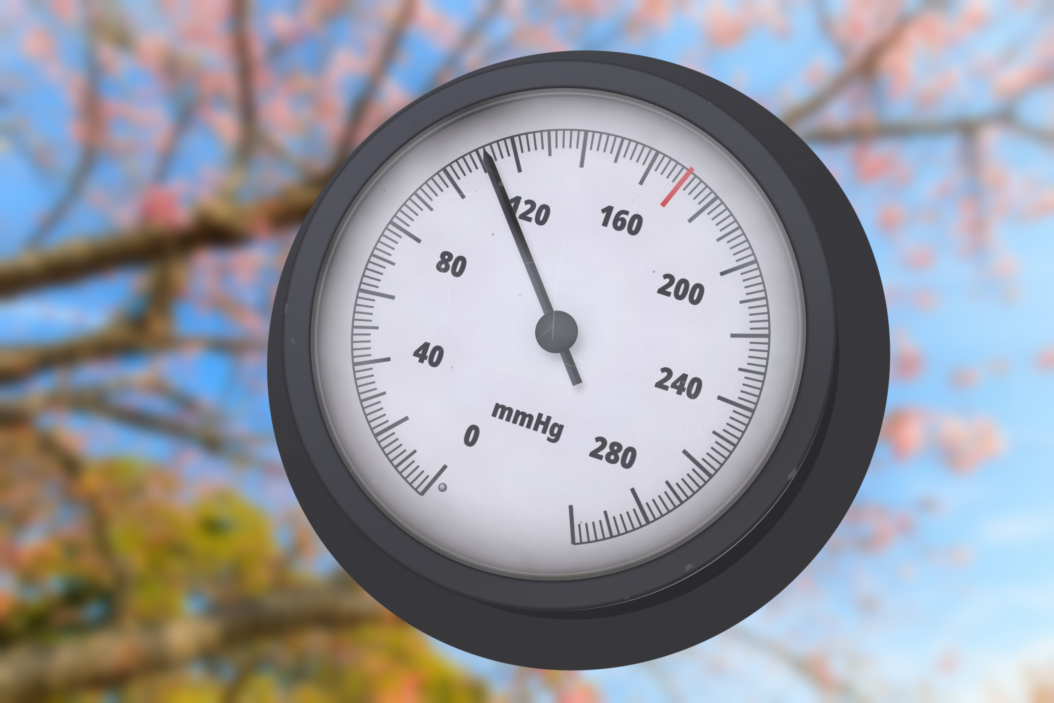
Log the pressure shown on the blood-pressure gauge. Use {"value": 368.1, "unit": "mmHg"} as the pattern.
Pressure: {"value": 112, "unit": "mmHg"}
